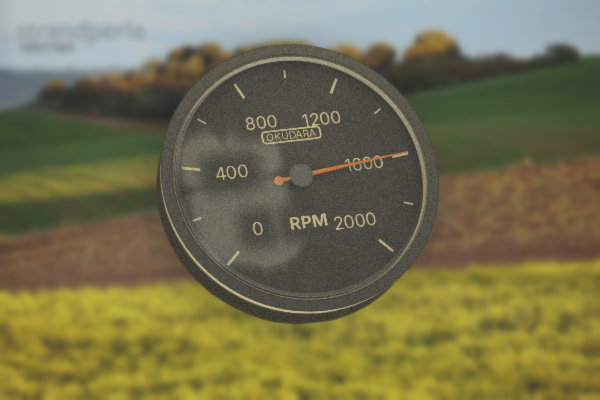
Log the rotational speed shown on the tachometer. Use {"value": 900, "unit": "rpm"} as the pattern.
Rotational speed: {"value": 1600, "unit": "rpm"}
